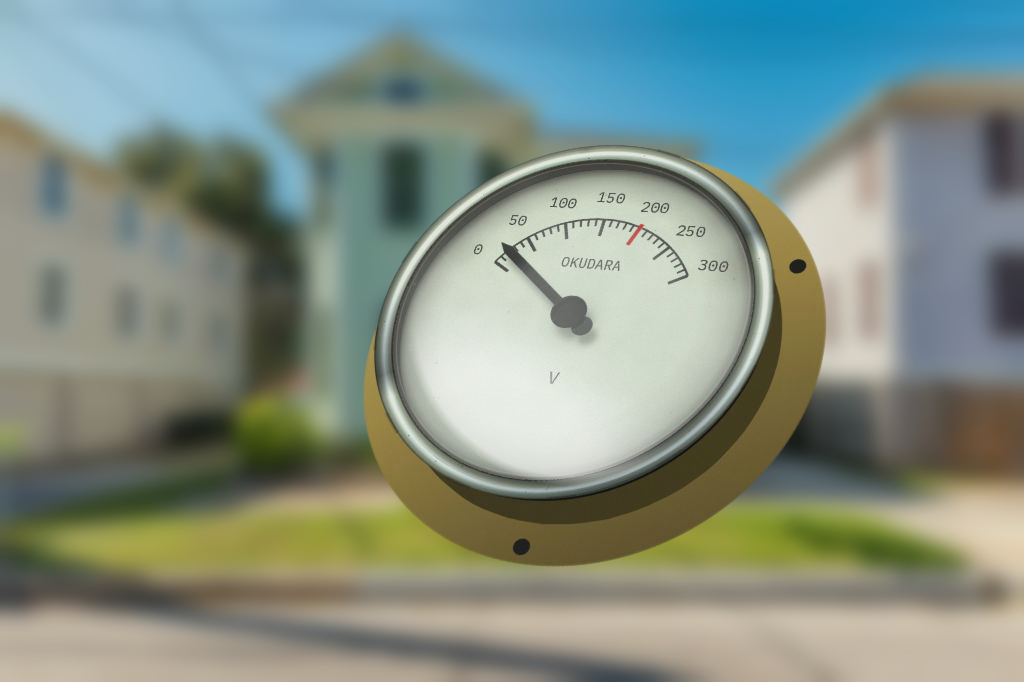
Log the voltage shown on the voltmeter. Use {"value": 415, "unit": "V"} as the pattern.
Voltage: {"value": 20, "unit": "V"}
